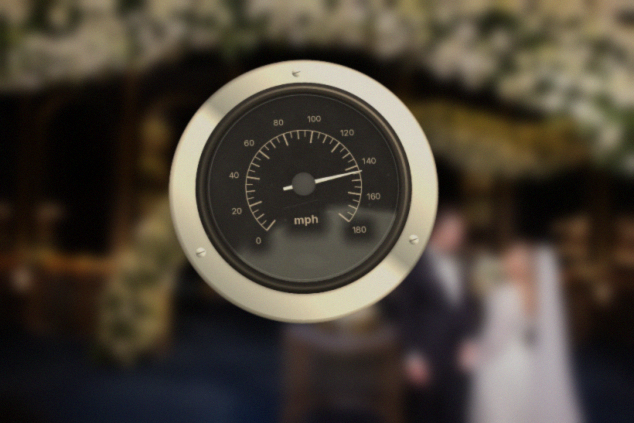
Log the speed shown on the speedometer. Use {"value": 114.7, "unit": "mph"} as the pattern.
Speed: {"value": 145, "unit": "mph"}
